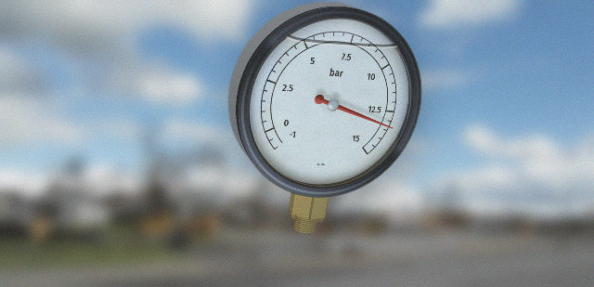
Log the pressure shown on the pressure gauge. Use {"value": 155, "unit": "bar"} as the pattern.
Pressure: {"value": 13.25, "unit": "bar"}
